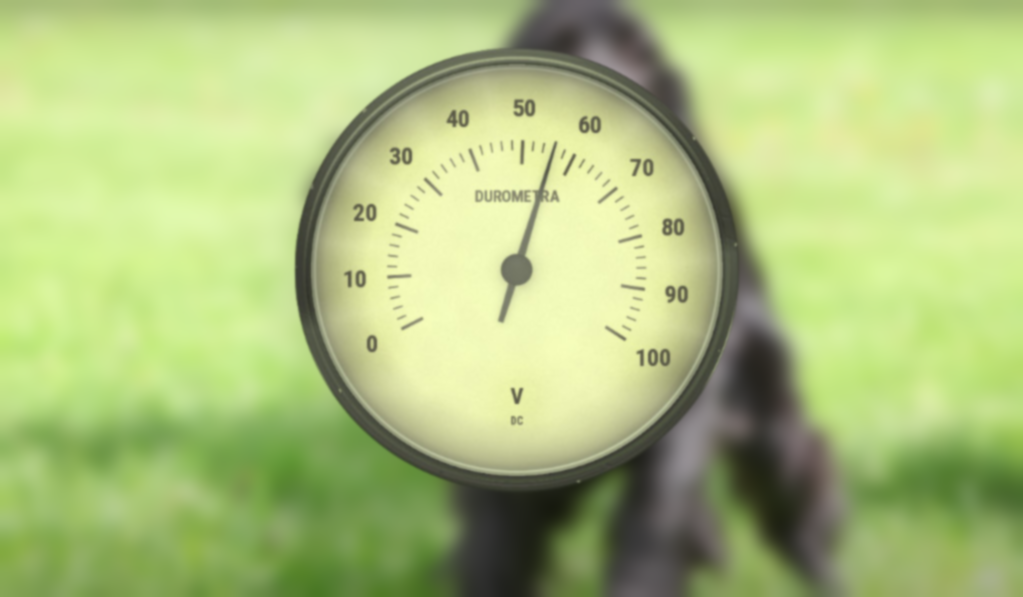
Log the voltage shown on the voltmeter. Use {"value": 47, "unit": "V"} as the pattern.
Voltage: {"value": 56, "unit": "V"}
